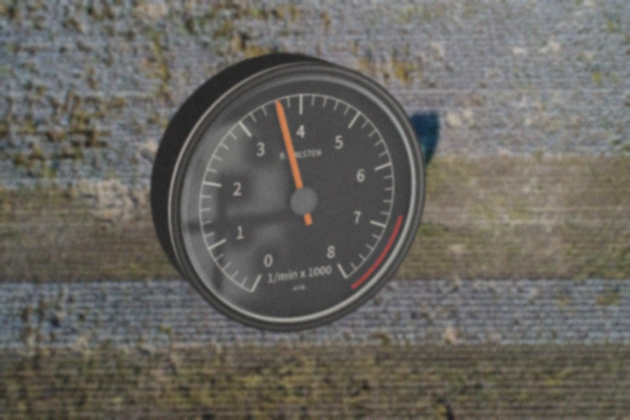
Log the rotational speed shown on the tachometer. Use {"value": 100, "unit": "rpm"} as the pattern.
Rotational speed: {"value": 3600, "unit": "rpm"}
